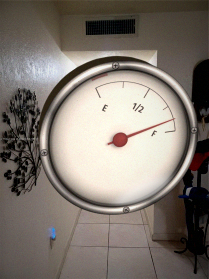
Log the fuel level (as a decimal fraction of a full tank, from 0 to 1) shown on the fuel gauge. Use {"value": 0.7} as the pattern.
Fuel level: {"value": 0.875}
